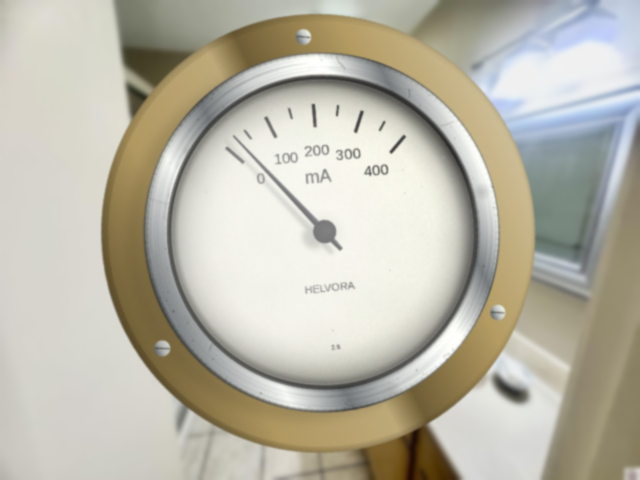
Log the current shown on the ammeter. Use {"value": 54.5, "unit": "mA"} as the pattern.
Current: {"value": 25, "unit": "mA"}
